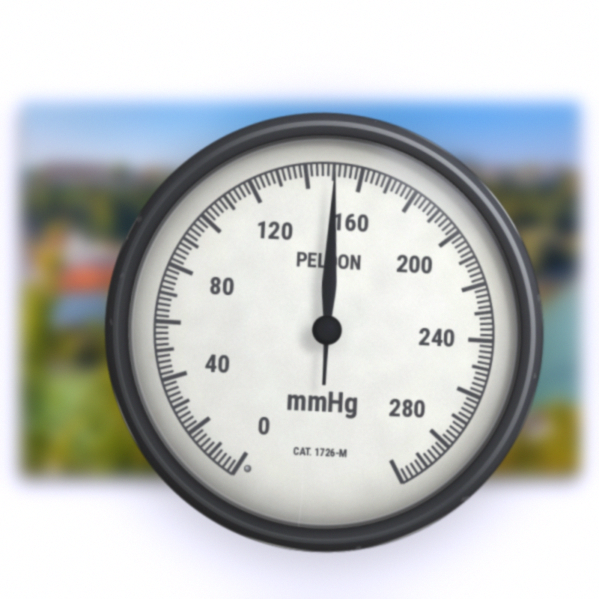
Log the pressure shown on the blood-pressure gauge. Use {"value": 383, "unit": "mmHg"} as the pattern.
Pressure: {"value": 150, "unit": "mmHg"}
